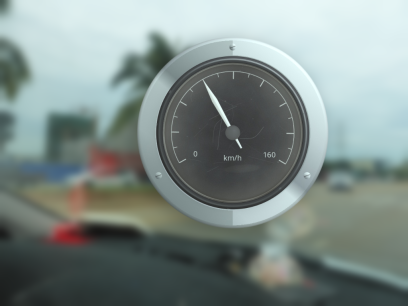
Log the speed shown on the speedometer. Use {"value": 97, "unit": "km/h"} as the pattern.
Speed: {"value": 60, "unit": "km/h"}
